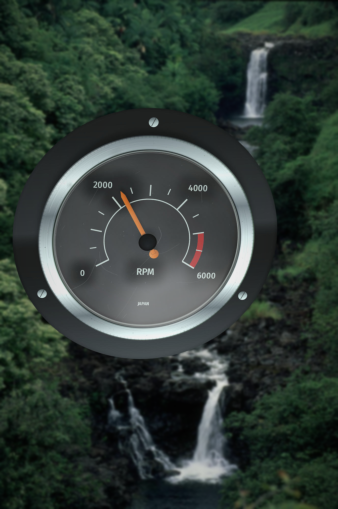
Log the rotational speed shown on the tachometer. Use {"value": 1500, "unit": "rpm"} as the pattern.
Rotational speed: {"value": 2250, "unit": "rpm"}
